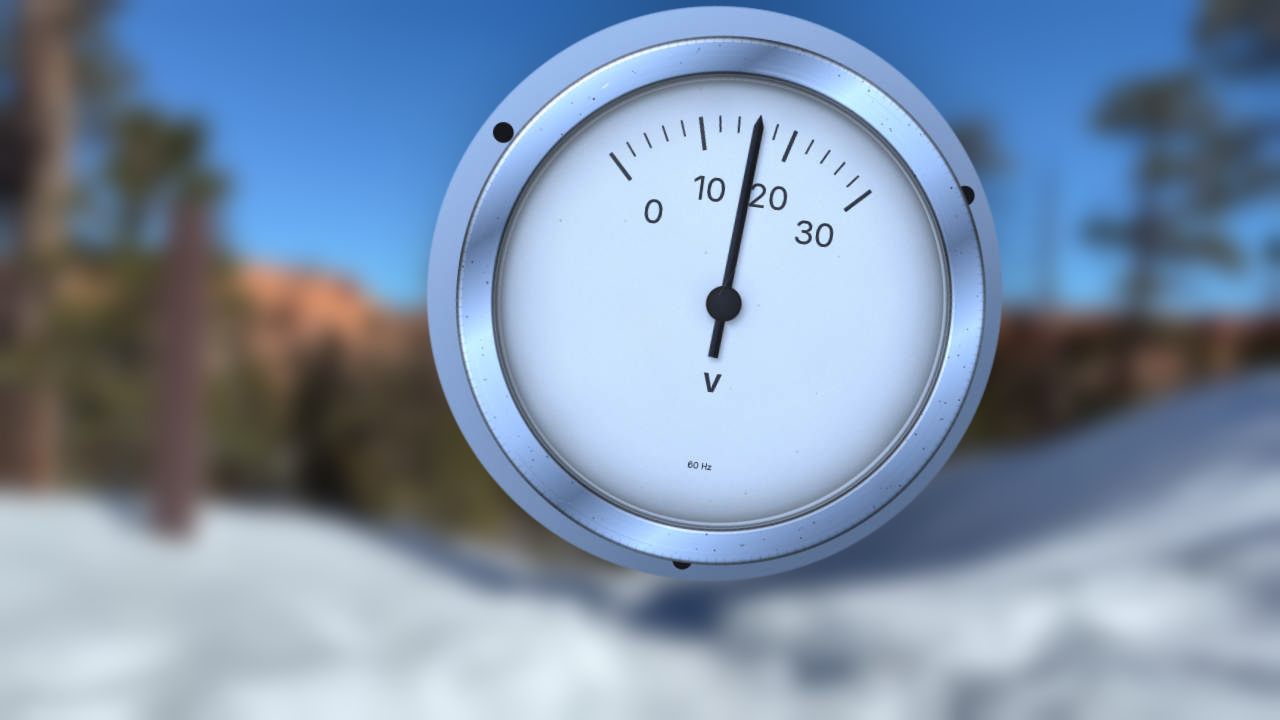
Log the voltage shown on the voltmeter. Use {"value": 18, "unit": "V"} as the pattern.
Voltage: {"value": 16, "unit": "V"}
